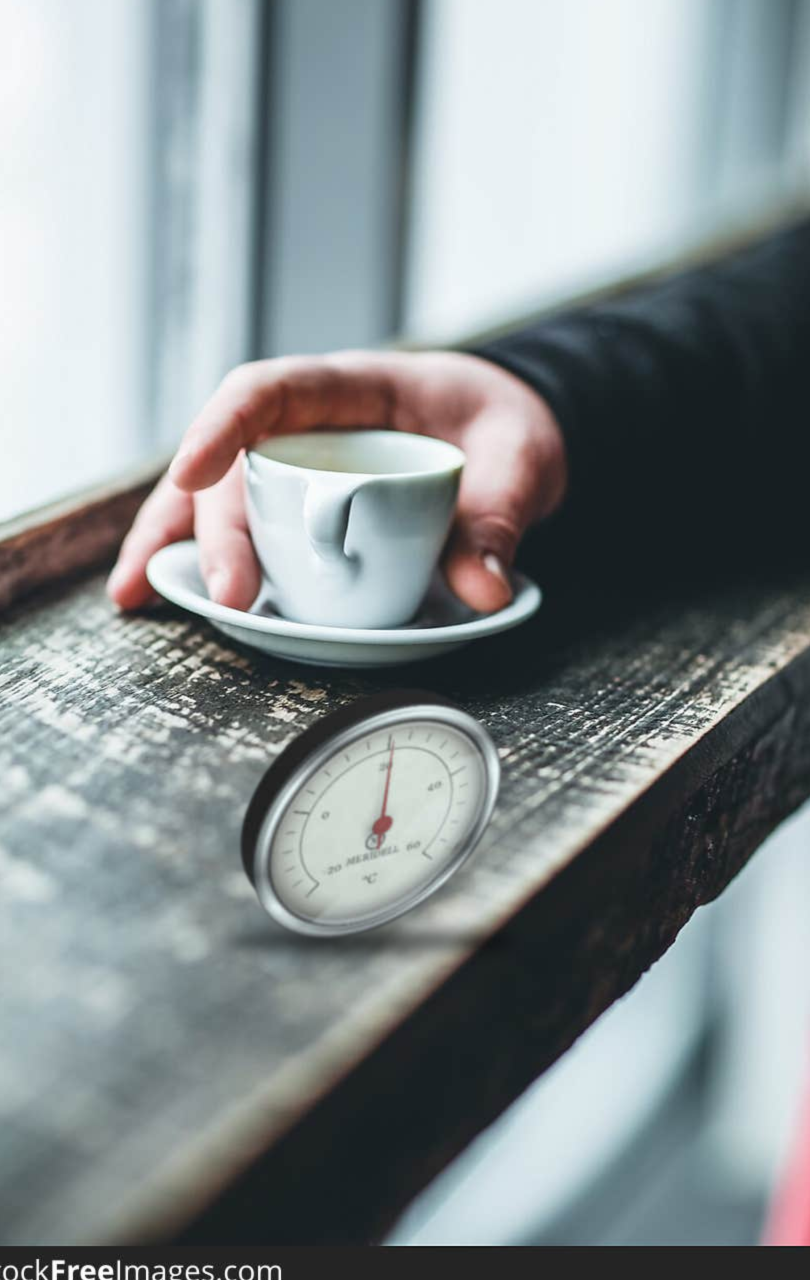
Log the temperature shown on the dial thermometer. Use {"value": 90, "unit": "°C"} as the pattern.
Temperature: {"value": 20, "unit": "°C"}
